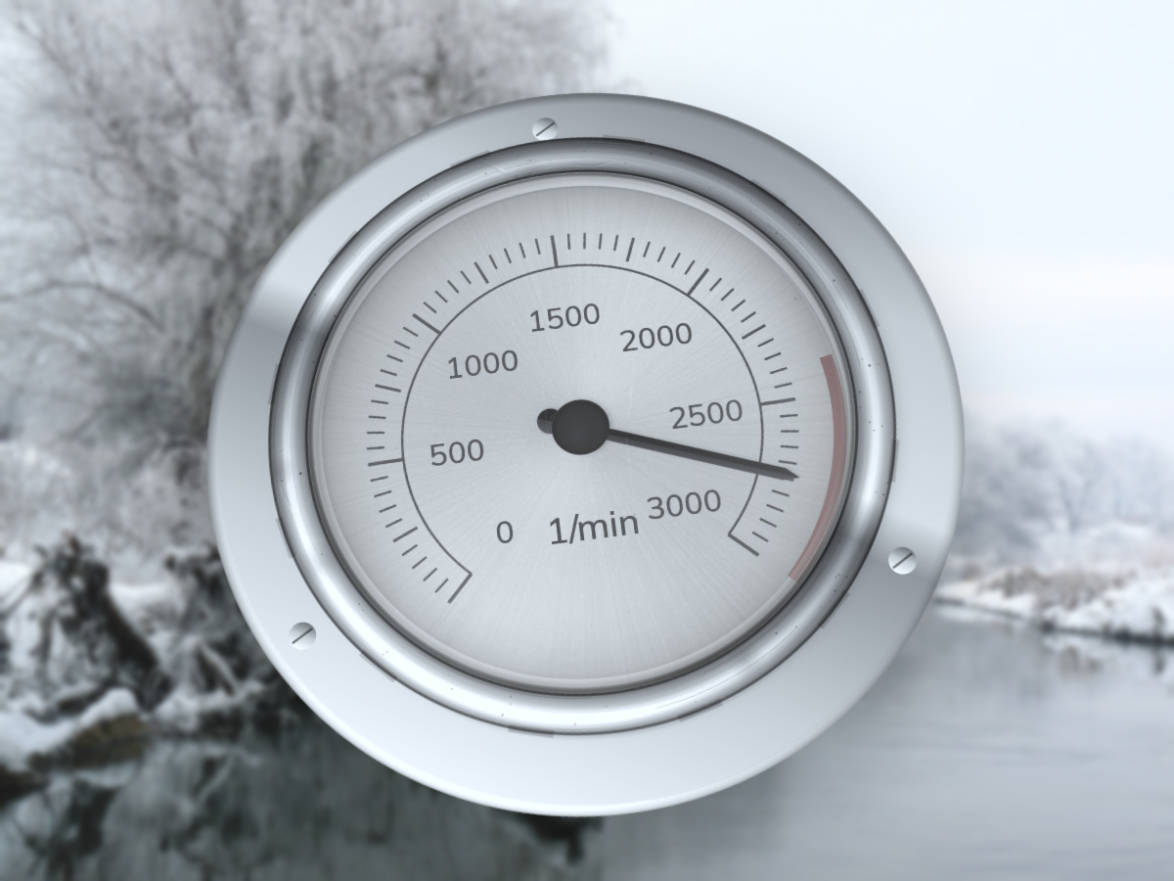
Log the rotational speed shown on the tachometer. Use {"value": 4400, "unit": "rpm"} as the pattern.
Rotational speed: {"value": 2750, "unit": "rpm"}
